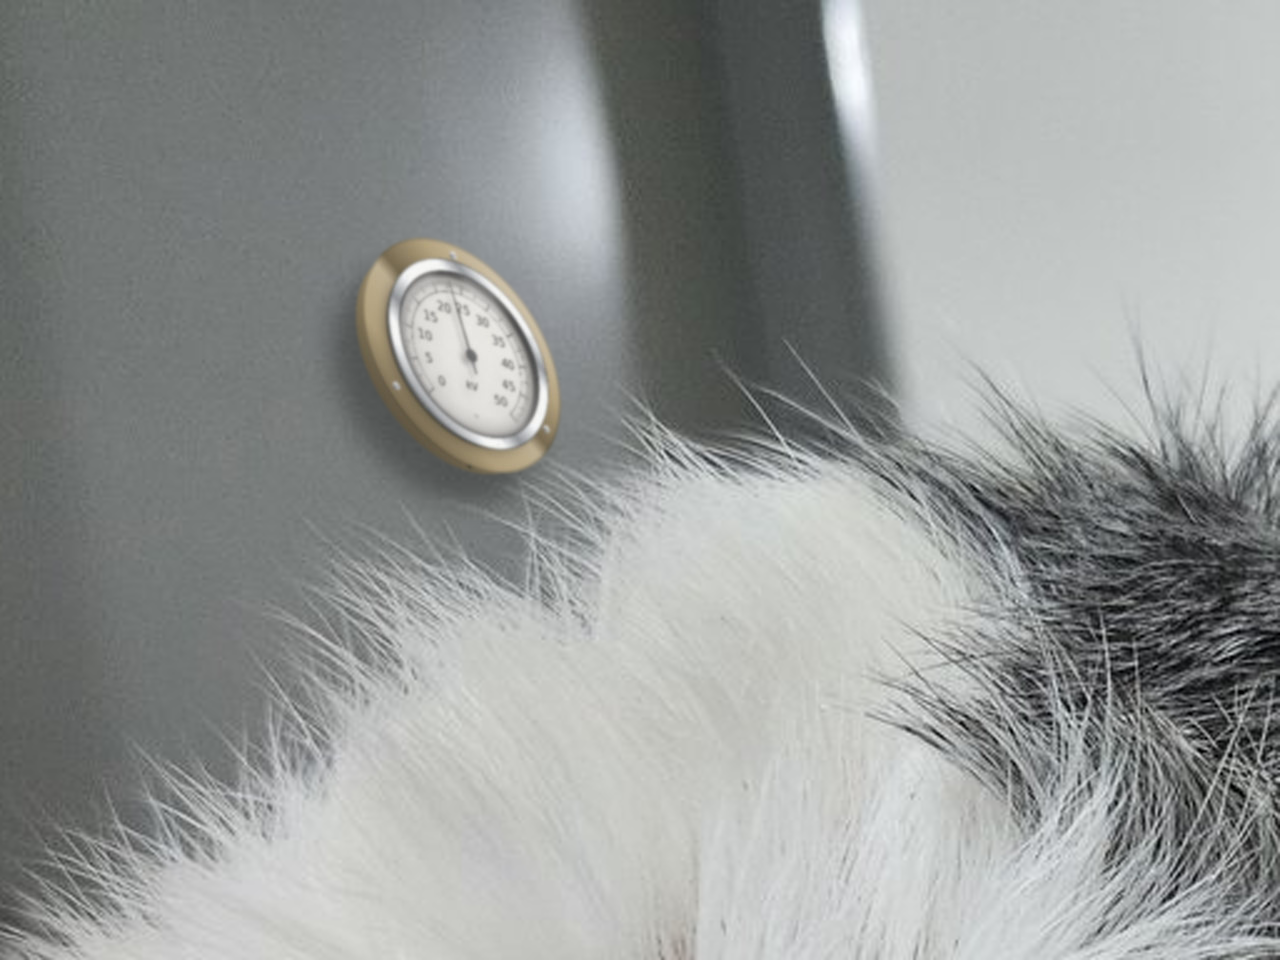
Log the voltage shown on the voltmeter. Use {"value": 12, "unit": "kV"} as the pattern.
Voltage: {"value": 22.5, "unit": "kV"}
